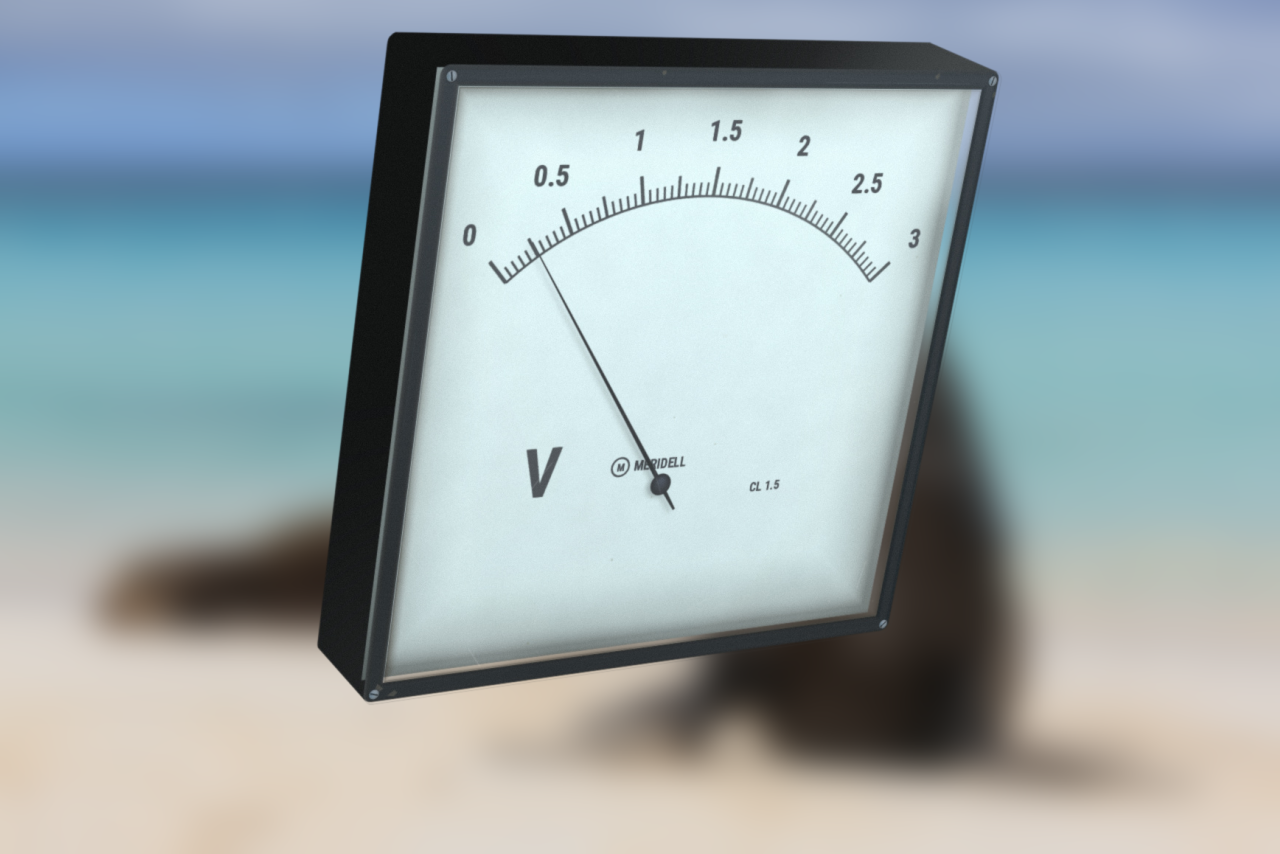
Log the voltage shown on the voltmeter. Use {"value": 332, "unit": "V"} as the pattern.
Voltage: {"value": 0.25, "unit": "V"}
